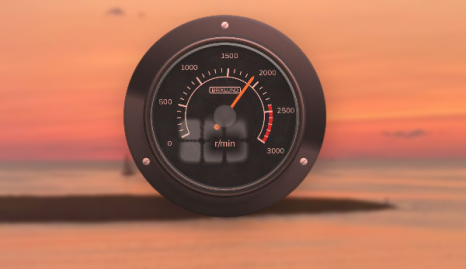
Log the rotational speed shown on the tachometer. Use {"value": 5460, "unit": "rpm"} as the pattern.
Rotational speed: {"value": 1900, "unit": "rpm"}
